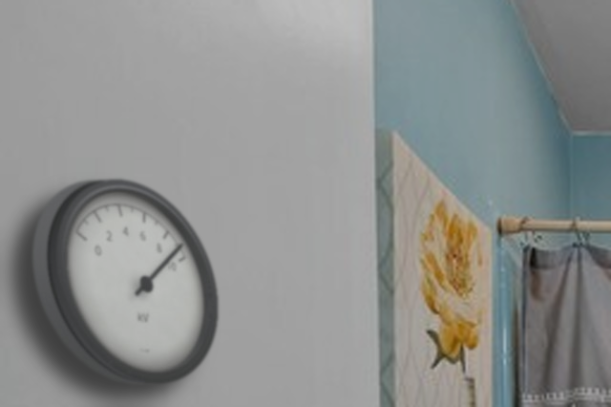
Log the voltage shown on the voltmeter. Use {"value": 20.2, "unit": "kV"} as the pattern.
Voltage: {"value": 9, "unit": "kV"}
